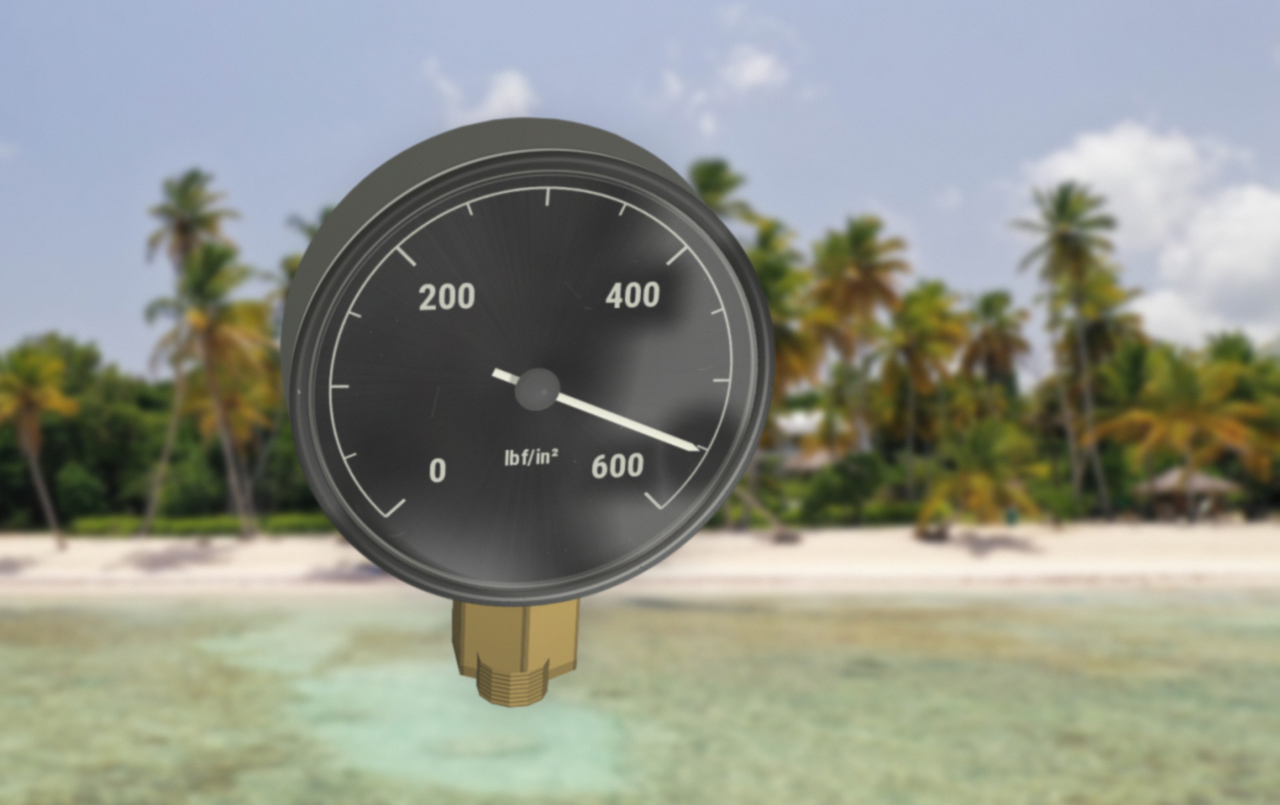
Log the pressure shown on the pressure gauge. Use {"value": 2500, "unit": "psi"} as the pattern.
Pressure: {"value": 550, "unit": "psi"}
